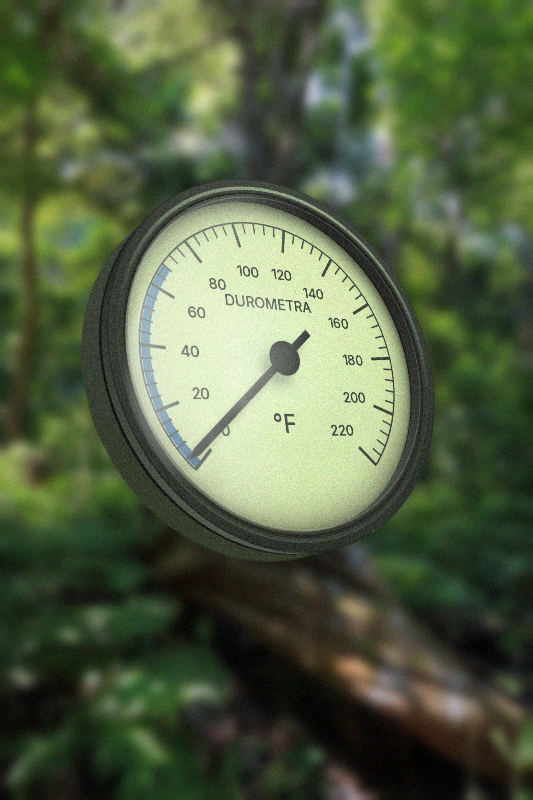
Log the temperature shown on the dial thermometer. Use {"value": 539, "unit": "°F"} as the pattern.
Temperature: {"value": 4, "unit": "°F"}
